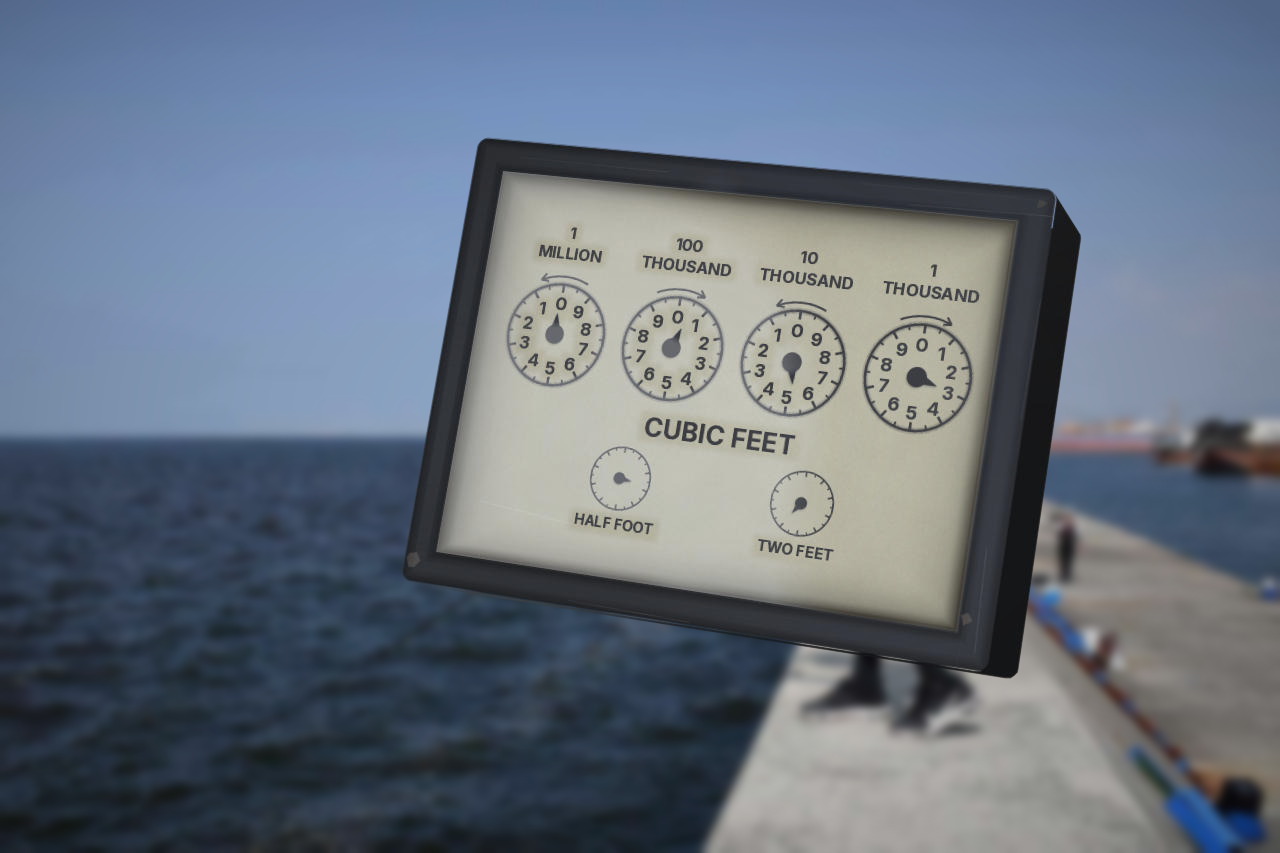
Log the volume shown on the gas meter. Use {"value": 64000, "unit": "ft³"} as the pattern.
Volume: {"value": 5300, "unit": "ft³"}
